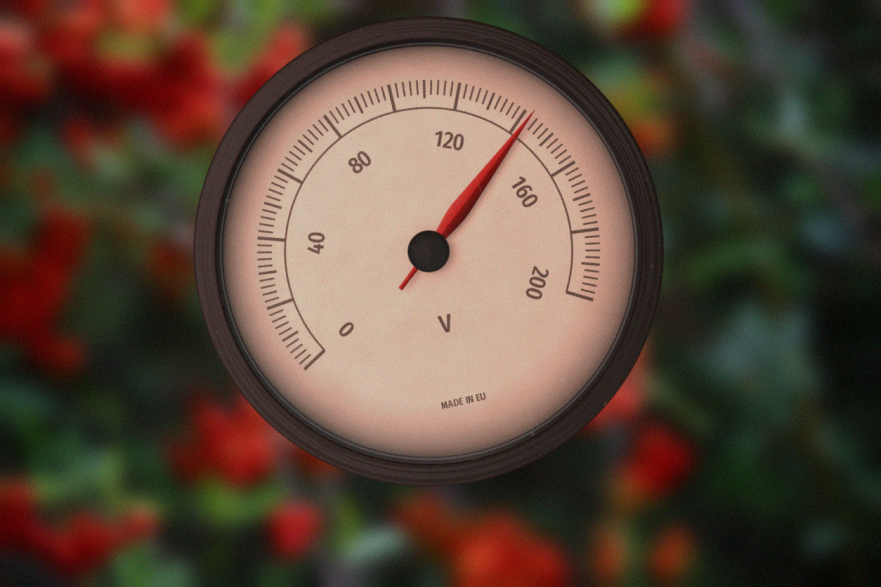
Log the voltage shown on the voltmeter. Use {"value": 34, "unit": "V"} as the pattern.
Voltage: {"value": 142, "unit": "V"}
